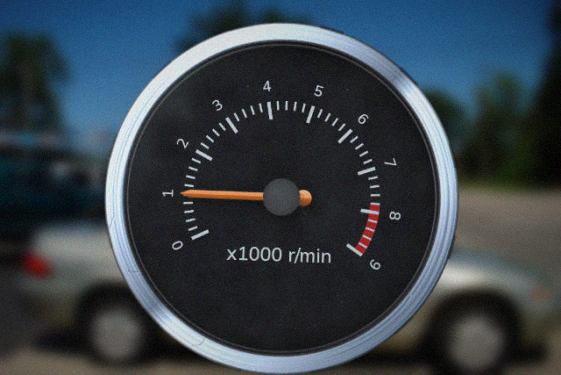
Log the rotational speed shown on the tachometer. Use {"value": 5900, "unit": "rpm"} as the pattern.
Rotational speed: {"value": 1000, "unit": "rpm"}
